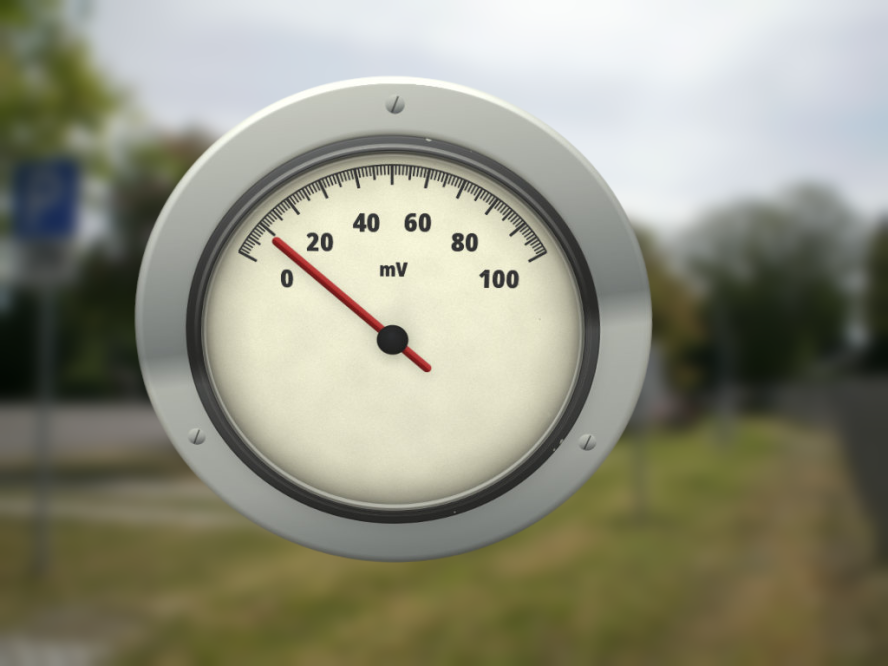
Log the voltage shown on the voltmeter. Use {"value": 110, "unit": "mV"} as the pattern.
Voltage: {"value": 10, "unit": "mV"}
